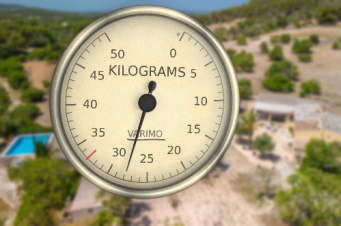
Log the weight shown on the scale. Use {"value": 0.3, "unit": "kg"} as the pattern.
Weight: {"value": 28, "unit": "kg"}
